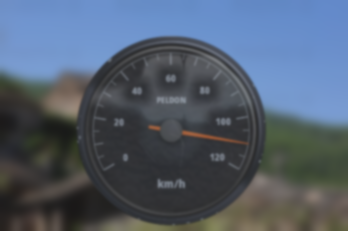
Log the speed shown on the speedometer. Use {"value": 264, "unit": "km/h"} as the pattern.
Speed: {"value": 110, "unit": "km/h"}
